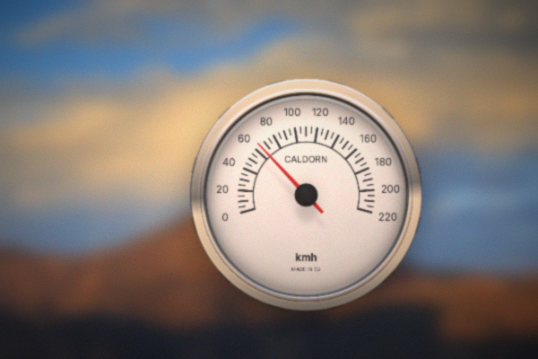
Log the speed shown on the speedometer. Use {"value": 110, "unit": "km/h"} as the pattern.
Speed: {"value": 65, "unit": "km/h"}
